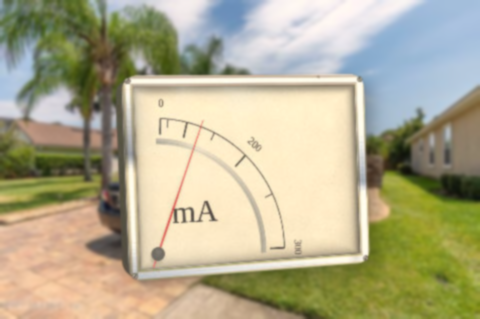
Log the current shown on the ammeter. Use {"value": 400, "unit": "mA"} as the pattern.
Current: {"value": 125, "unit": "mA"}
